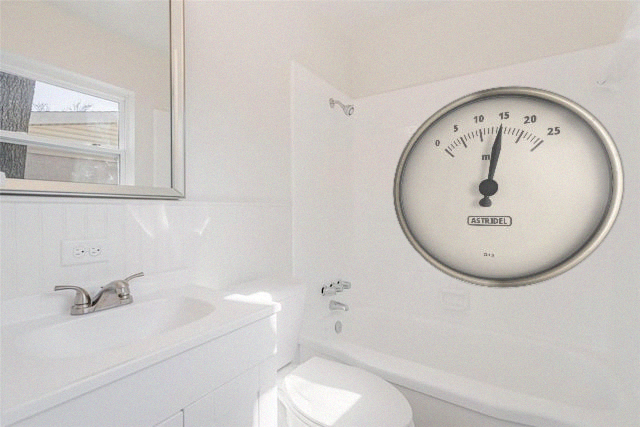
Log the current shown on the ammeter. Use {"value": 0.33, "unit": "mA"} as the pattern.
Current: {"value": 15, "unit": "mA"}
